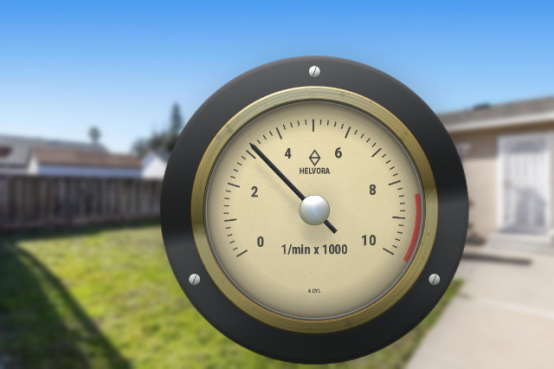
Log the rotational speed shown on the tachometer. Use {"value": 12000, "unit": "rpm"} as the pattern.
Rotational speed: {"value": 3200, "unit": "rpm"}
